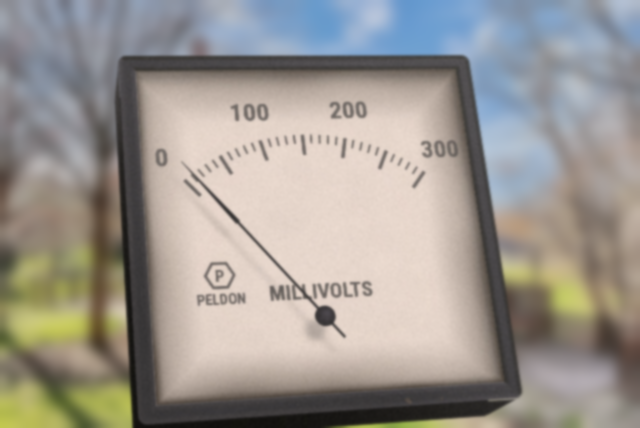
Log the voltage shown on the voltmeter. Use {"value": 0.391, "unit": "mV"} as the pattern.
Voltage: {"value": 10, "unit": "mV"}
